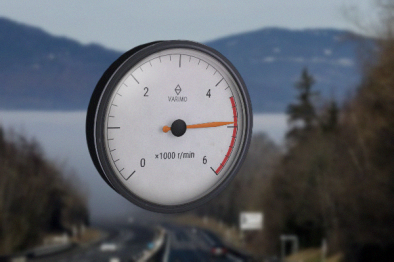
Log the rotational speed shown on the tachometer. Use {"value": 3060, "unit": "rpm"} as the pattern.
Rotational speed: {"value": 4900, "unit": "rpm"}
